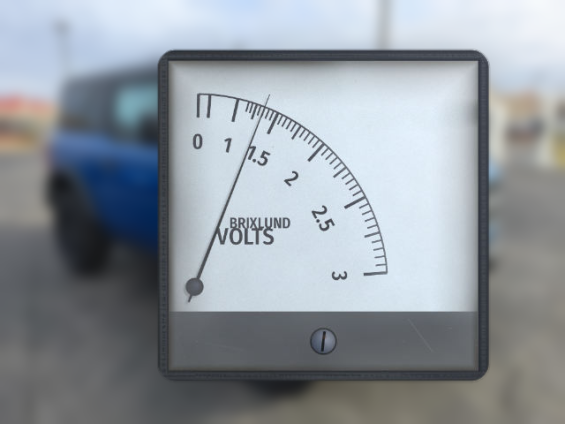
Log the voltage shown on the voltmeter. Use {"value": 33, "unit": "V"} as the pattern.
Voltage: {"value": 1.35, "unit": "V"}
